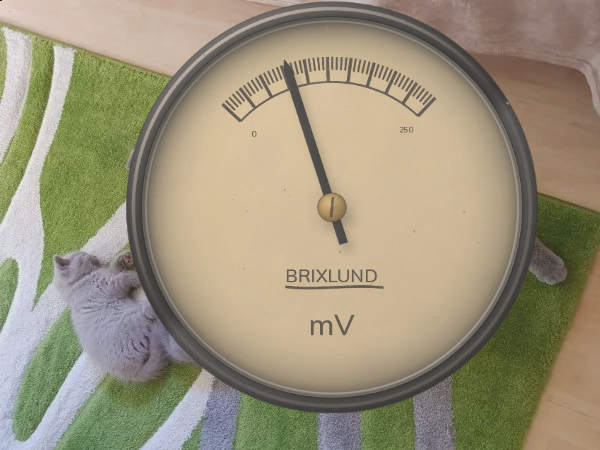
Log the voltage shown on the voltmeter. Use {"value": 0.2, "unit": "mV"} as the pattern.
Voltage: {"value": 80, "unit": "mV"}
